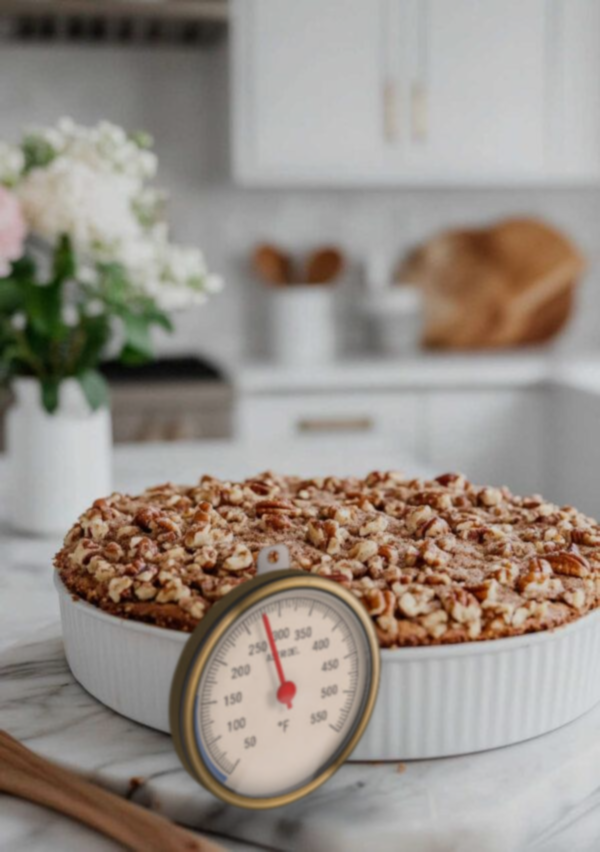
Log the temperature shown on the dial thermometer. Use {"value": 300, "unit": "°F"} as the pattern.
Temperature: {"value": 275, "unit": "°F"}
